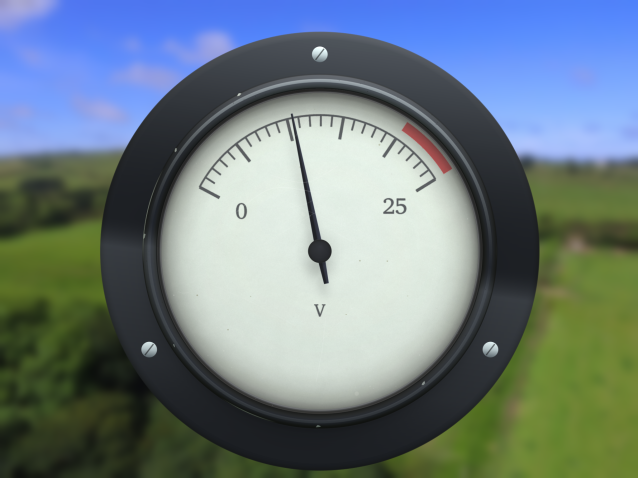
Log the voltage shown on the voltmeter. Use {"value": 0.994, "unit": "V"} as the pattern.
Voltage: {"value": 10.5, "unit": "V"}
